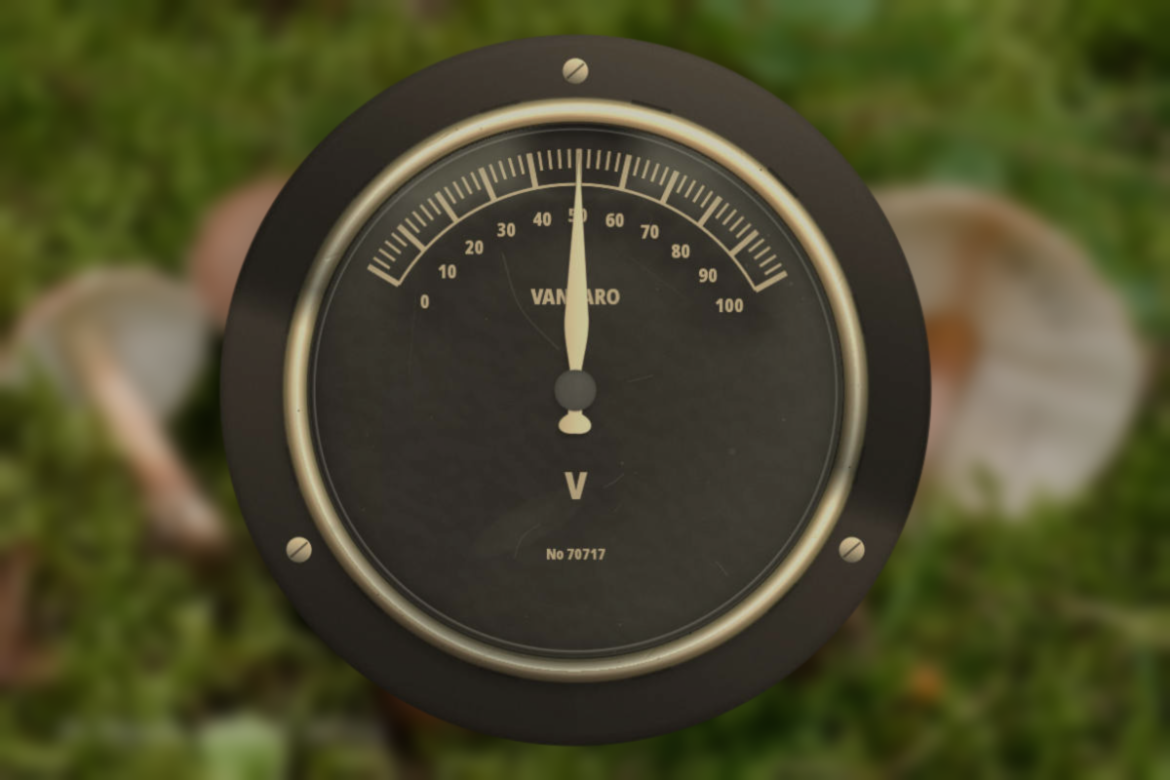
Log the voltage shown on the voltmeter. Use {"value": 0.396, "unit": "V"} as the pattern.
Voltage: {"value": 50, "unit": "V"}
